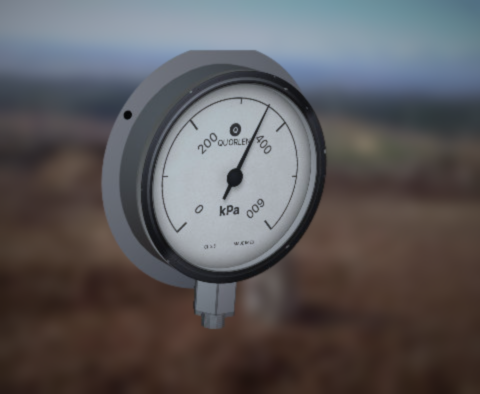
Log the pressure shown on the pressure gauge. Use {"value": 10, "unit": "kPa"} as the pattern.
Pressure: {"value": 350, "unit": "kPa"}
